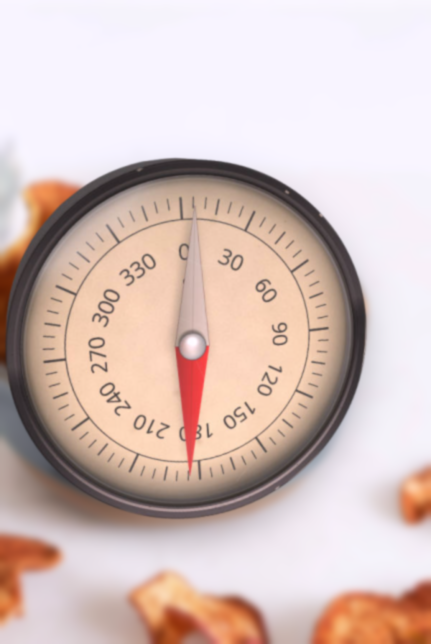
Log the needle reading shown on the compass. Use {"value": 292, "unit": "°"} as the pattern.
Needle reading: {"value": 185, "unit": "°"}
